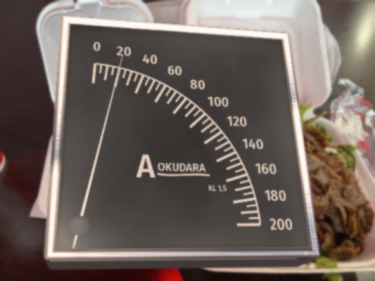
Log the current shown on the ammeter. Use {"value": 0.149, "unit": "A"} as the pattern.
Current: {"value": 20, "unit": "A"}
